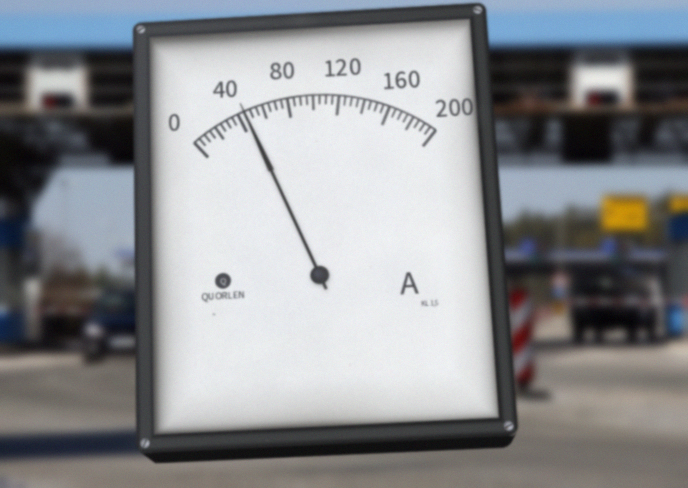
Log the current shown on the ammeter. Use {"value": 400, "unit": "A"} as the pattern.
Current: {"value": 45, "unit": "A"}
